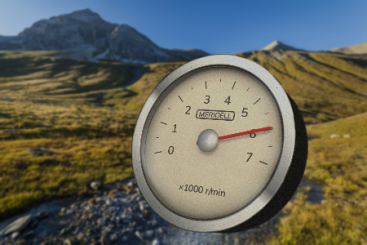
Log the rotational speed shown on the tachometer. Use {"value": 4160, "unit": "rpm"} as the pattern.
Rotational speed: {"value": 6000, "unit": "rpm"}
